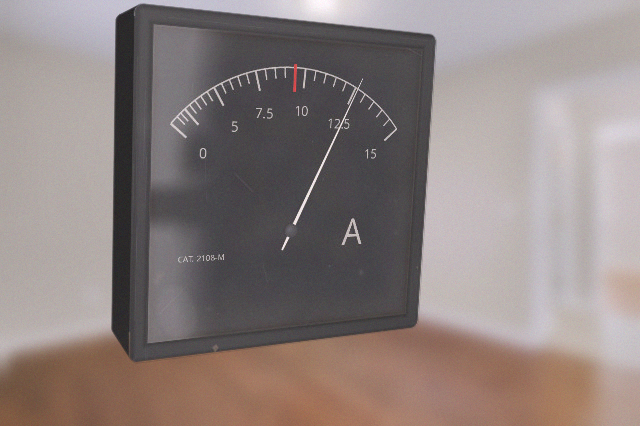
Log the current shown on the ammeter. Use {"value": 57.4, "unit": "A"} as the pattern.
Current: {"value": 12.5, "unit": "A"}
